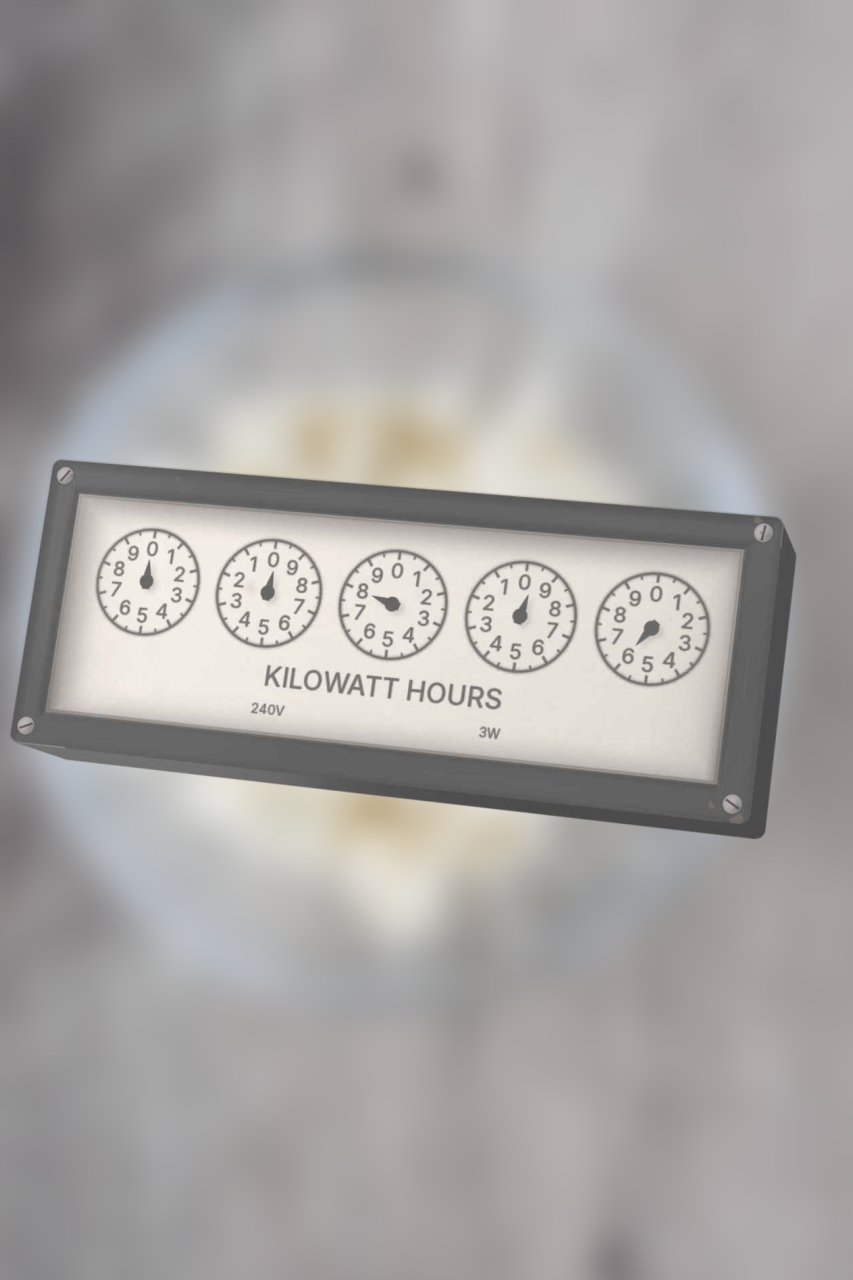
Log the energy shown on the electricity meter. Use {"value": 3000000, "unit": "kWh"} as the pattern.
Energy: {"value": 99796, "unit": "kWh"}
